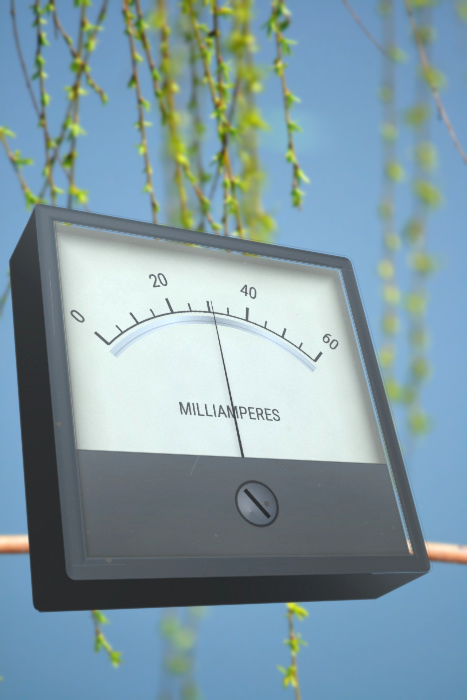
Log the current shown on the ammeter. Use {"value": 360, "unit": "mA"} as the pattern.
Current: {"value": 30, "unit": "mA"}
